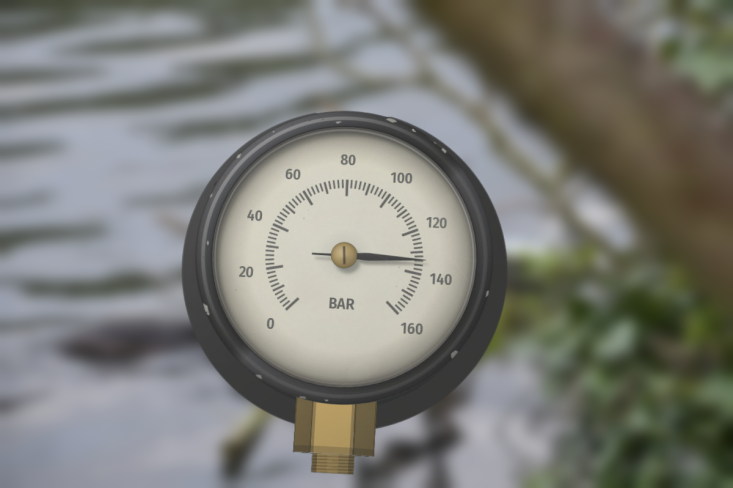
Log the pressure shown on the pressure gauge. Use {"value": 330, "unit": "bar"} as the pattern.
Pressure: {"value": 134, "unit": "bar"}
